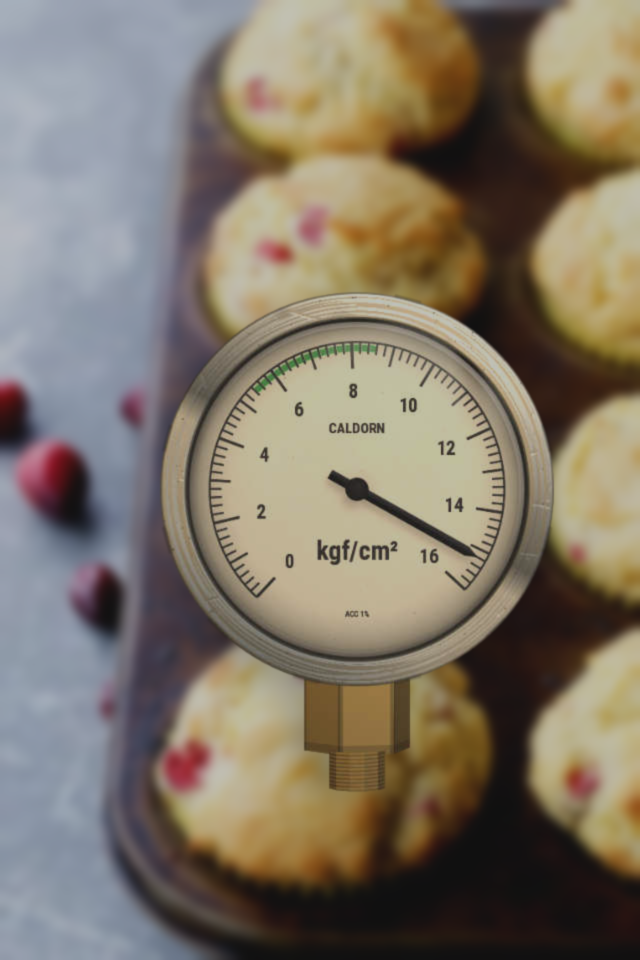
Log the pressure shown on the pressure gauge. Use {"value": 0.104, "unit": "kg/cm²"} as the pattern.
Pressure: {"value": 15.2, "unit": "kg/cm²"}
